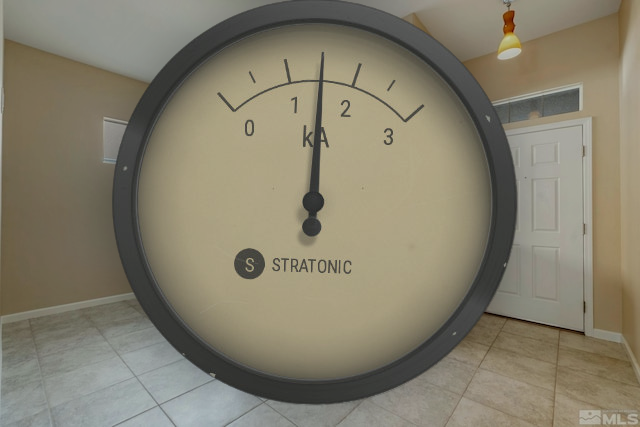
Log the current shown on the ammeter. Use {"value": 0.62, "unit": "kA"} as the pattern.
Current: {"value": 1.5, "unit": "kA"}
